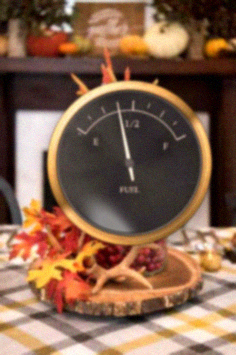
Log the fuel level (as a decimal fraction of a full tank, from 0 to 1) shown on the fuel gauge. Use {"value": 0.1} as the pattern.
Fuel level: {"value": 0.375}
